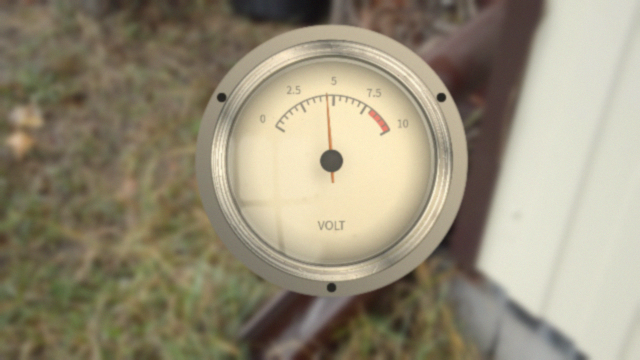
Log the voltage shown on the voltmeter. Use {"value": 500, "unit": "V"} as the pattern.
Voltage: {"value": 4.5, "unit": "V"}
